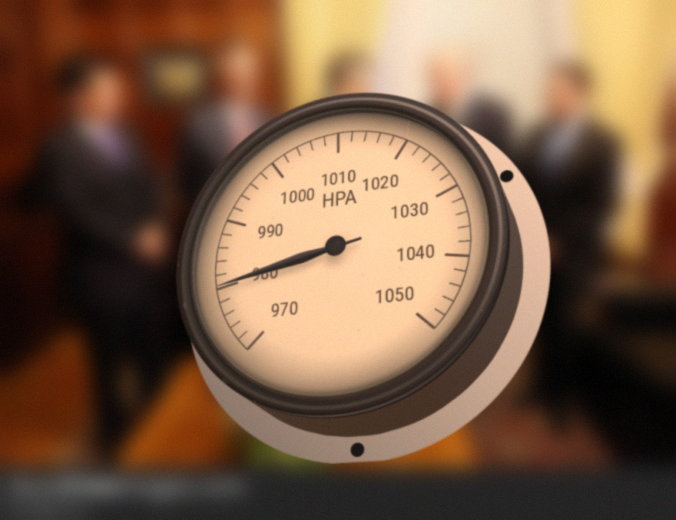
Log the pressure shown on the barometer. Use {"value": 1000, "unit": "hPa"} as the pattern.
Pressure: {"value": 980, "unit": "hPa"}
